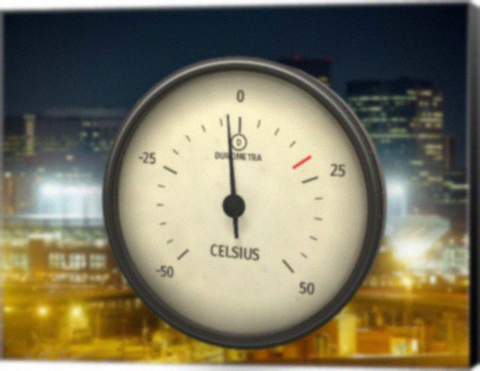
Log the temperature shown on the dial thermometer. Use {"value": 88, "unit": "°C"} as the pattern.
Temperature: {"value": -2.5, "unit": "°C"}
